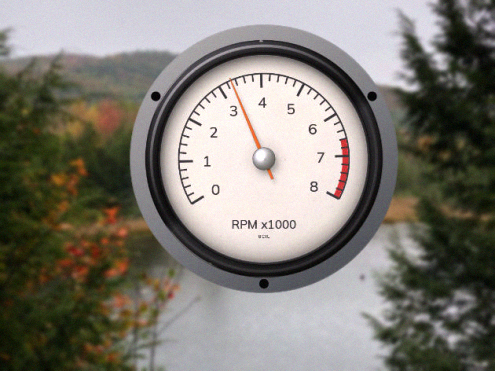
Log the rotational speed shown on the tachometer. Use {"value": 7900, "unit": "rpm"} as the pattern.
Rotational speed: {"value": 3300, "unit": "rpm"}
